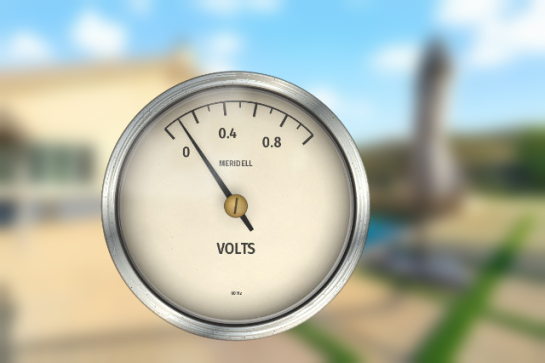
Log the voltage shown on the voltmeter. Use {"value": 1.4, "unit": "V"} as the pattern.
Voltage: {"value": 0.1, "unit": "V"}
